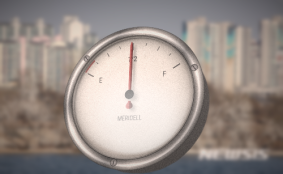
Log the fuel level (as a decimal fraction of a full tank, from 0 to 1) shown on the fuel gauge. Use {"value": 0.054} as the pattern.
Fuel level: {"value": 0.5}
